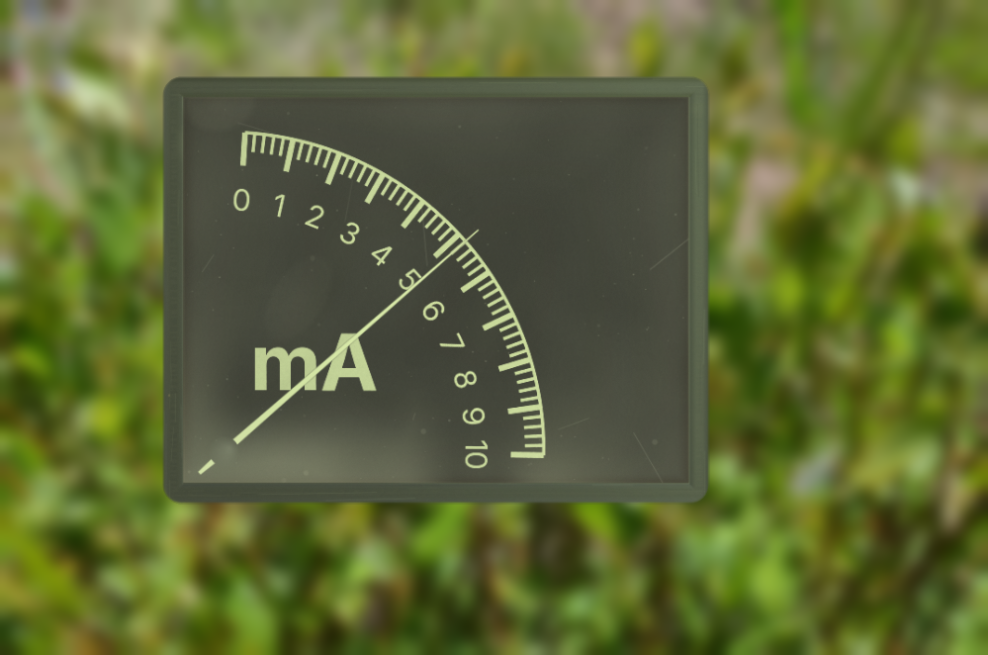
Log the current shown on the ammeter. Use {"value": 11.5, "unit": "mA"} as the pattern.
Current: {"value": 5.2, "unit": "mA"}
